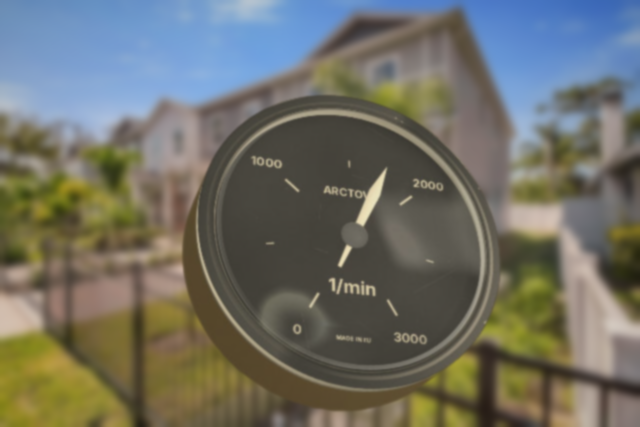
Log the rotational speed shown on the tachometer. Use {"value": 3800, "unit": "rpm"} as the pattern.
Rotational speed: {"value": 1750, "unit": "rpm"}
